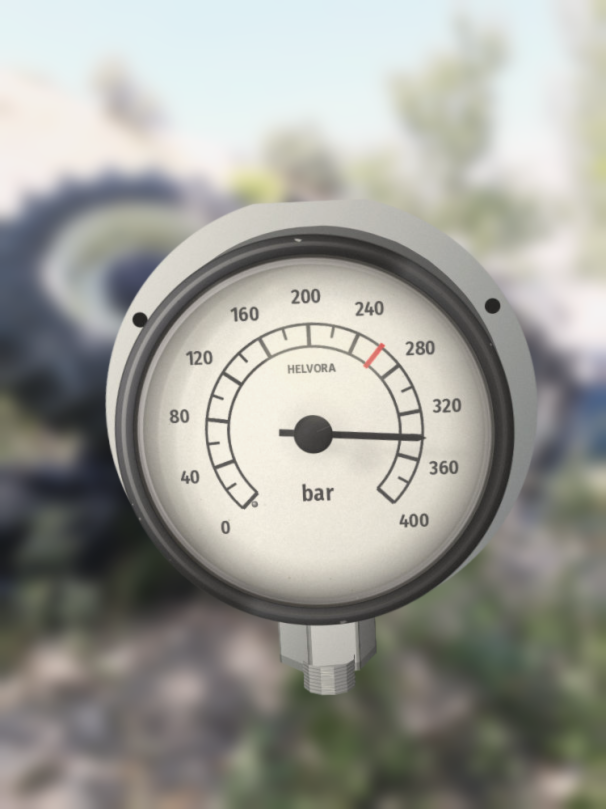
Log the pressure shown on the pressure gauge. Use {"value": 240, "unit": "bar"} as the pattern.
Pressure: {"value": 340, "unit": "bar"}
